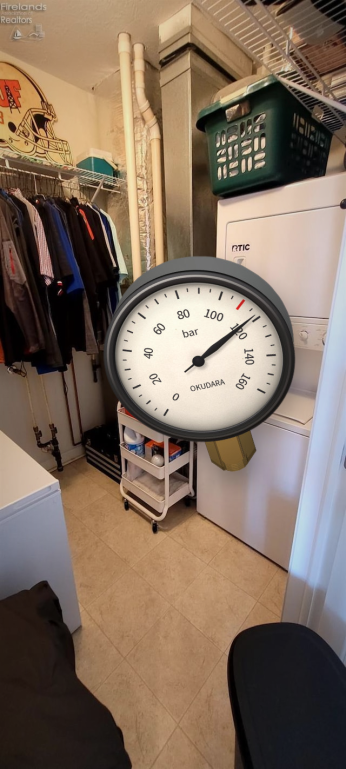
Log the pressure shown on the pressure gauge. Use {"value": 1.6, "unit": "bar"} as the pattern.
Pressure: {"value": 117.5, "unit": "bar"}
